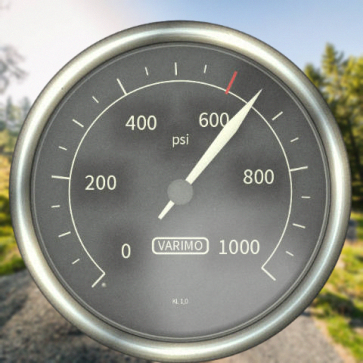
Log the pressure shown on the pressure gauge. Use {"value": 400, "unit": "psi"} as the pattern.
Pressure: {"value": 650, "unit": "psi"}
